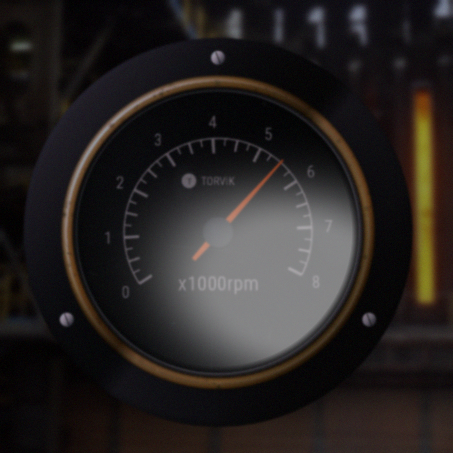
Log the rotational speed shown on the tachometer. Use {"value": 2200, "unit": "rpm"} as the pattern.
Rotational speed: {"value": 5500, "unit": "rpm"}
